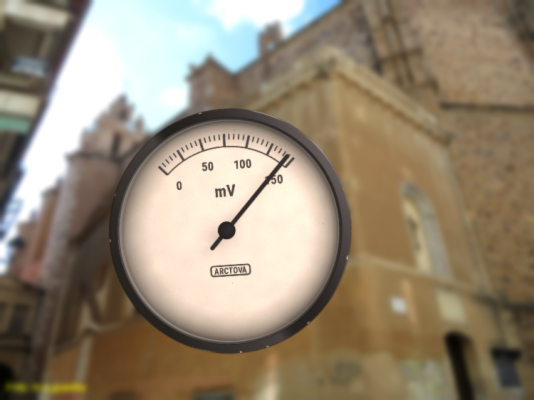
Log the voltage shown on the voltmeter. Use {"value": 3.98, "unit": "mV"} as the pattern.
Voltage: {"value": 145, "unit": "mV"}
